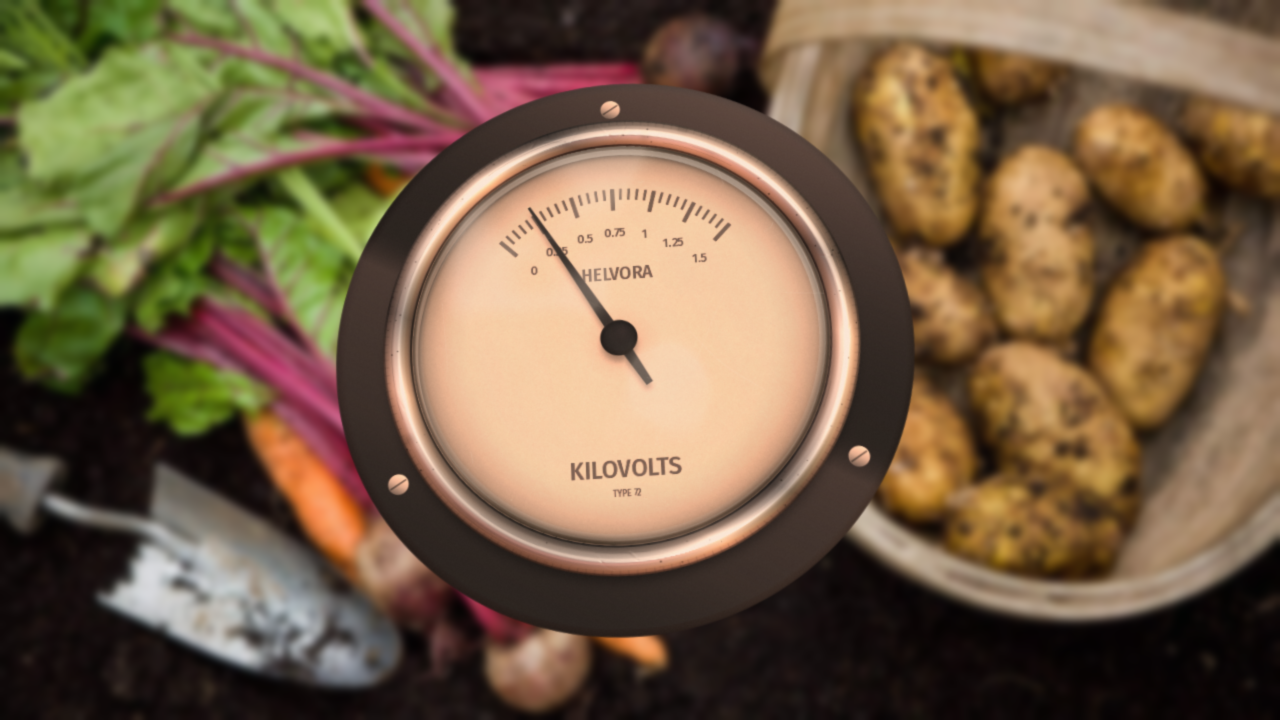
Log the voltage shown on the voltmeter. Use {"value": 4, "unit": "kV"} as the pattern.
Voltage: {"value": 0.25, "unit": "kV"}
